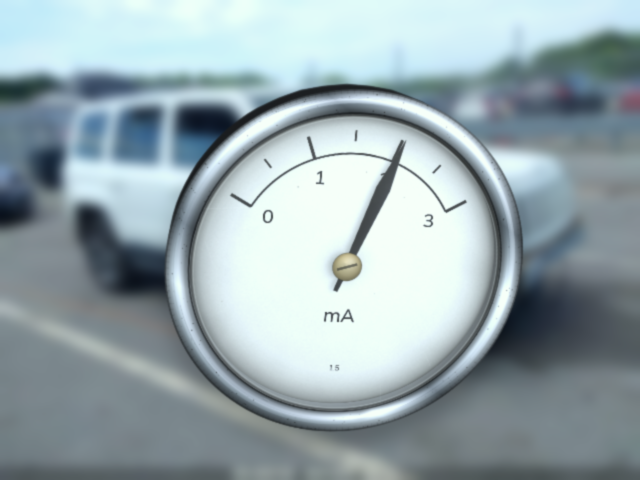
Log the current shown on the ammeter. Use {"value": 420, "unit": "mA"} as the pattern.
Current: {"value": 2, "unit": "mA"}
